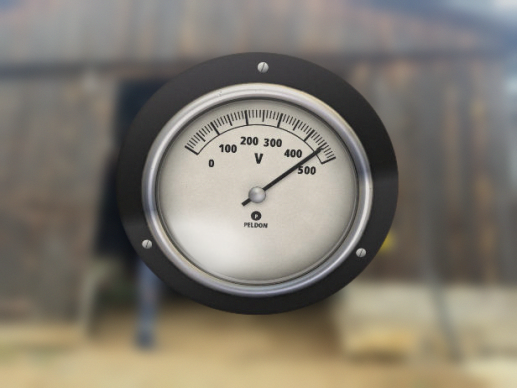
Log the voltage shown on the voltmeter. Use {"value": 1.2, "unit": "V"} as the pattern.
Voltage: {"value": 450, "unit": "V"}
